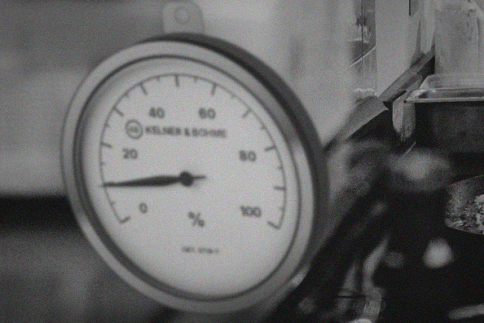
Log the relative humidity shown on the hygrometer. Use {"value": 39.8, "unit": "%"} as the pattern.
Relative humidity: {"value": 10, "unit": "%"}
